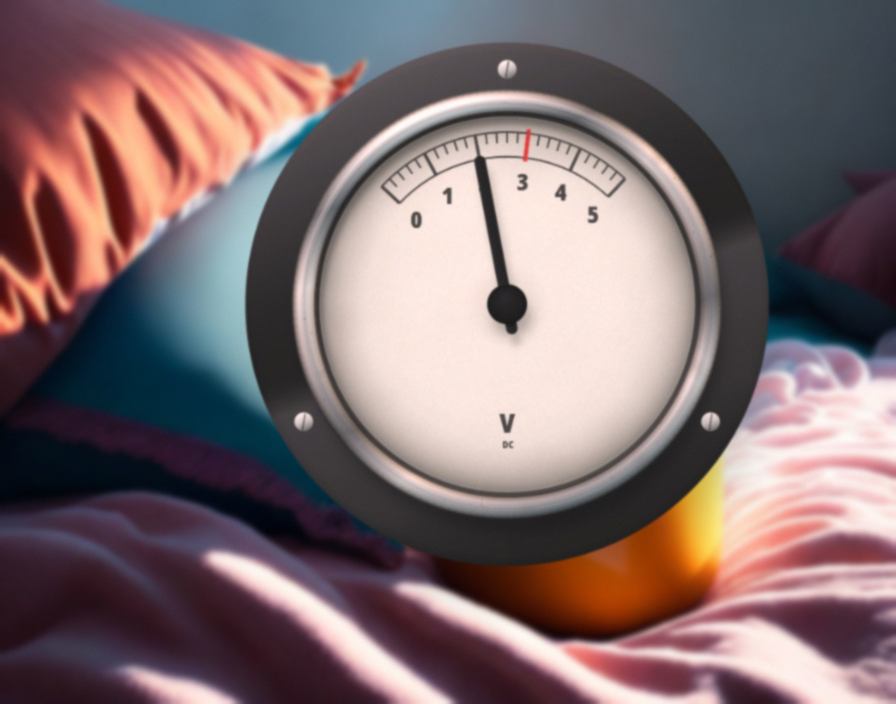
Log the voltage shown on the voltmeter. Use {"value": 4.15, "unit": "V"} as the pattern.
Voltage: {"value": 2, "unit": "V"}
